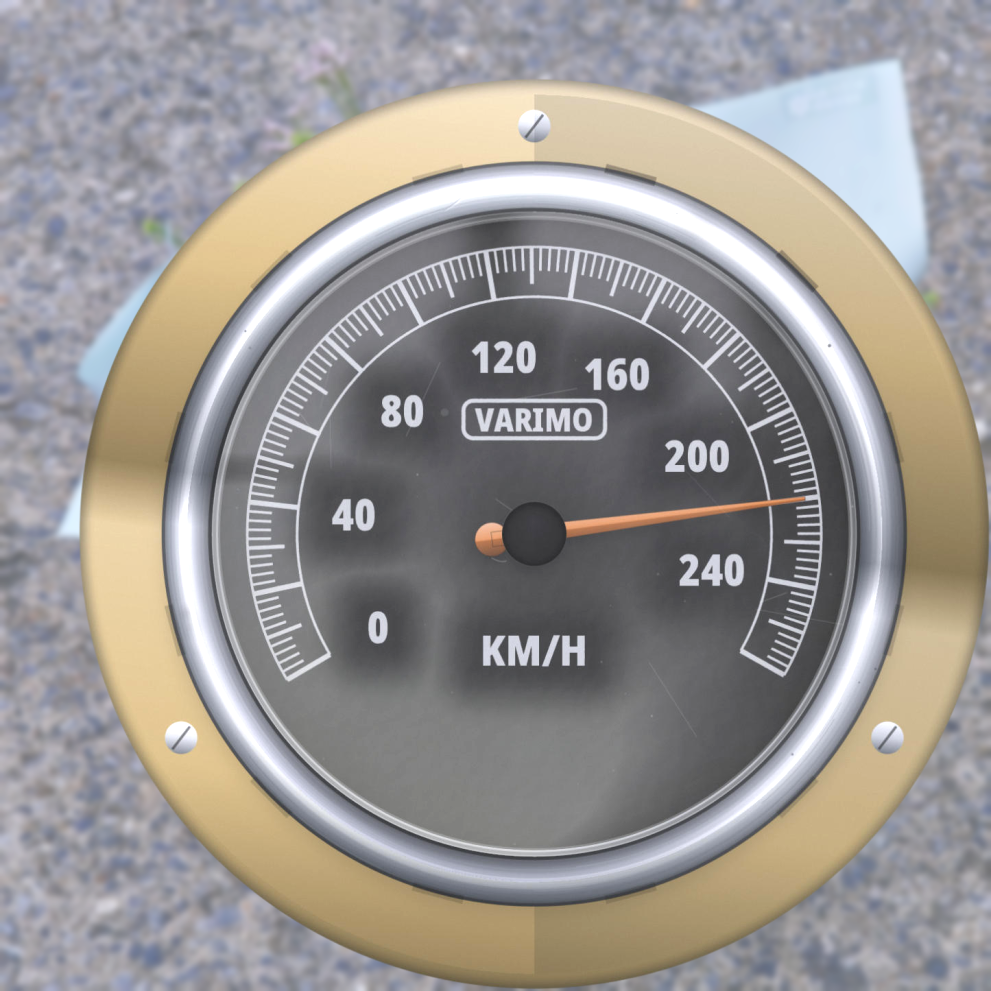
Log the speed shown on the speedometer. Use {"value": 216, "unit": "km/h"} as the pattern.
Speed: {"value": 220, "unit": "km/h"}
